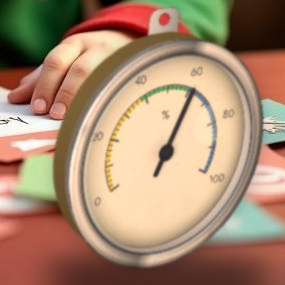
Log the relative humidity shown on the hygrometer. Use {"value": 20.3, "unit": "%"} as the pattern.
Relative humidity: {"value": 60, "unit": "%"}
